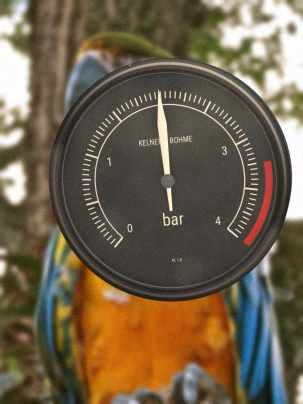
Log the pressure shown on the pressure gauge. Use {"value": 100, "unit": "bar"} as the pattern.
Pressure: {"value": 2, "unit": "bar"}
